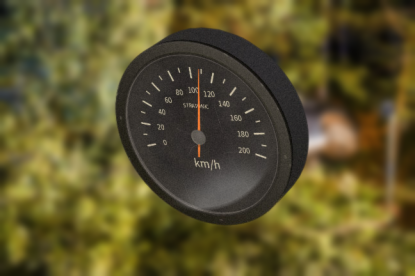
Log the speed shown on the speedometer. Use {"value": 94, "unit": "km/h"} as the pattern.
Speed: {"value": 110, "unit": "km/h"}
